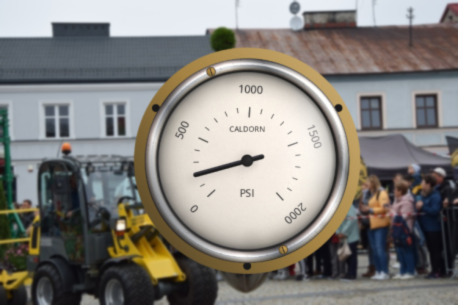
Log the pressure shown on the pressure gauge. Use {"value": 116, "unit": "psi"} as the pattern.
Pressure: {"value": 200, "unit": "psi"}
